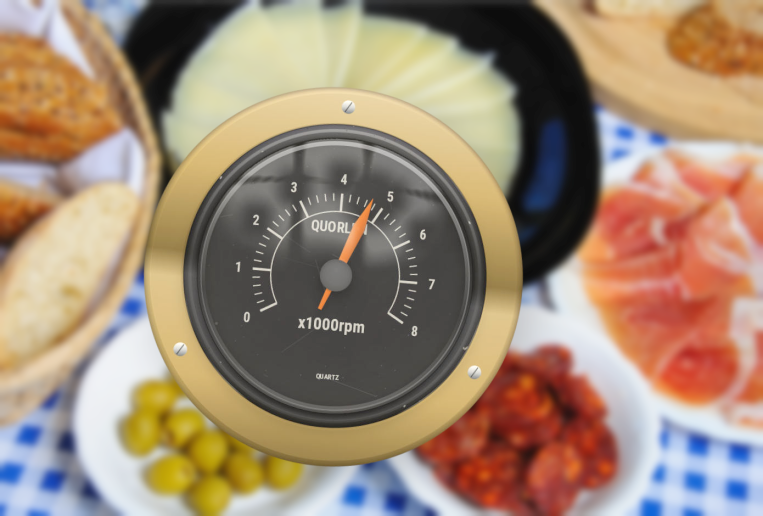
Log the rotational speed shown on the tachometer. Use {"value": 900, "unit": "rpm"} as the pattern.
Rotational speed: {"value": 4700, "unit": "rpm"}
